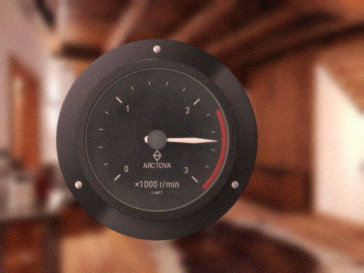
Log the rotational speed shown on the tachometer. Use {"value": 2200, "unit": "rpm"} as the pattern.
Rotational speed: {"value": 2500, "unit": "rpm"}
